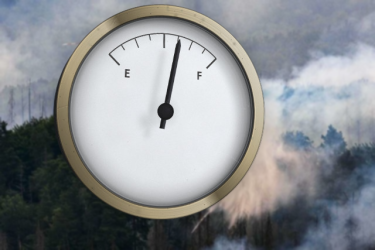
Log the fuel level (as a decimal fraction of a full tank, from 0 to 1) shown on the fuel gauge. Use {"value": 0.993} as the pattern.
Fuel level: {"value": 0.625}
